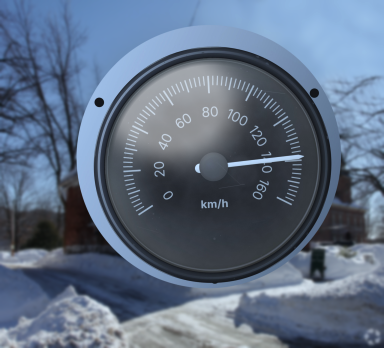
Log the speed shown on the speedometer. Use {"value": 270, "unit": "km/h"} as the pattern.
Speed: {"value": 138, "unit": "km/h"}
